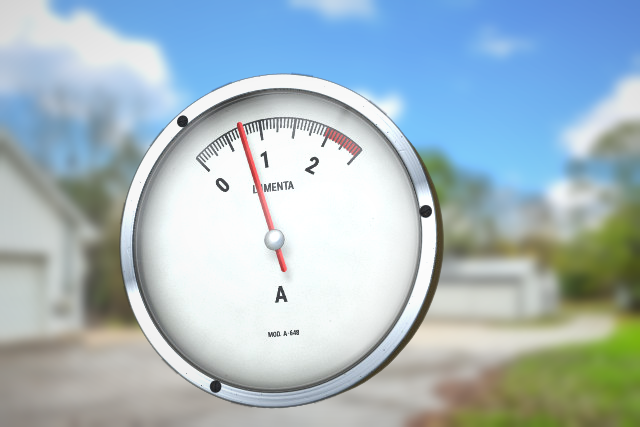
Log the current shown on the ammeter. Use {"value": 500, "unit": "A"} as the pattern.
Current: {"value": 0.75, "unit": "A"}
